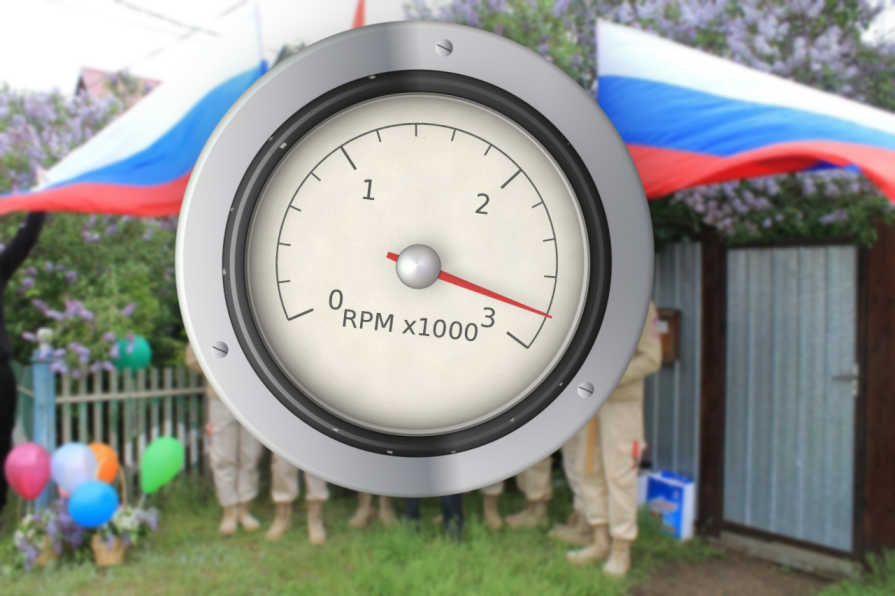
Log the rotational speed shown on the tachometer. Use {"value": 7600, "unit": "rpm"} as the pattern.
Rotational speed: {"value": 2800, "unit": "rpm"}
